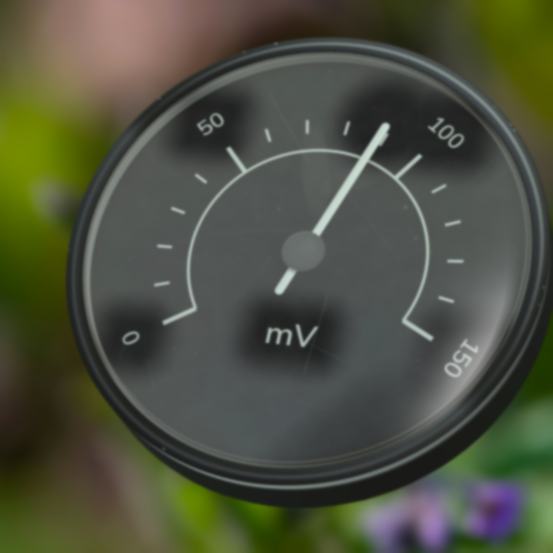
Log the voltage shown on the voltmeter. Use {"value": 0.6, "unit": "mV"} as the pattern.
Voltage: {"value": 90, "unit": "mV"}
